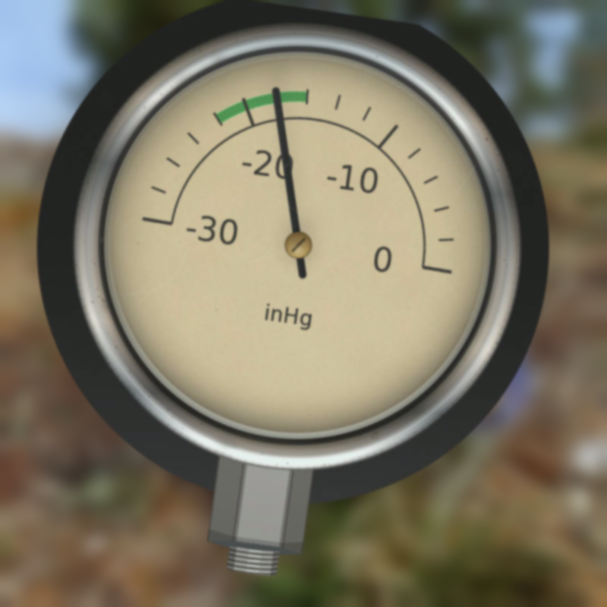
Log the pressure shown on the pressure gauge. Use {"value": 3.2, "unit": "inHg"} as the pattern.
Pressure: {"value": -18, "unit": "inHg"}
